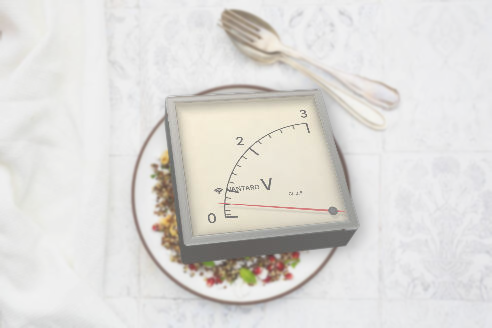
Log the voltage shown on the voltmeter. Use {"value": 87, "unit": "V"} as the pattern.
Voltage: {"value": 0.6, "unit": "V"}
